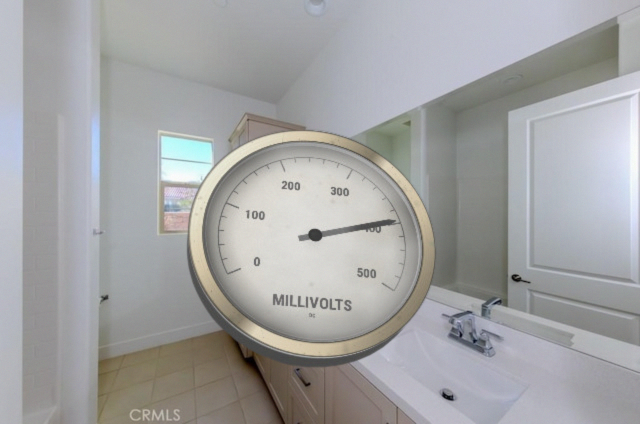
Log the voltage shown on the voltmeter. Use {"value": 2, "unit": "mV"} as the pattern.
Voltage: {"value": 400, "unit": "mV"}
